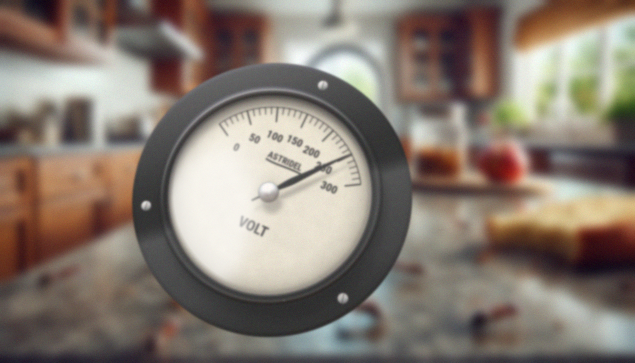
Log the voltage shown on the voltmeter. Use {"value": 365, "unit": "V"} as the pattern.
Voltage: {"value": 250, "unit": "V"}
